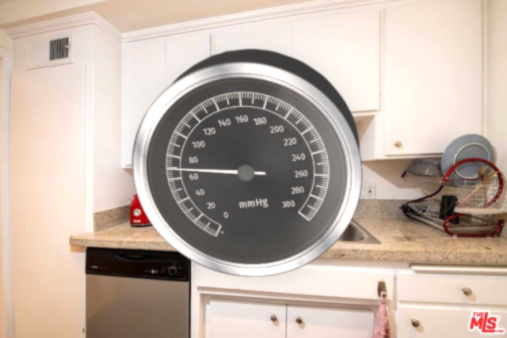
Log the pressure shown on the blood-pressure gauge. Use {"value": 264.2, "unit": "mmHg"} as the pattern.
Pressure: {"value": 70, "unit": "mmHg"}
